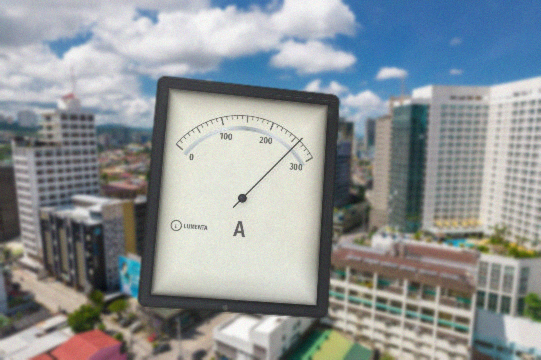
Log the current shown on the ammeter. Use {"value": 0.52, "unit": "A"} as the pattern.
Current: {"value": 260, "unit": "A"}
